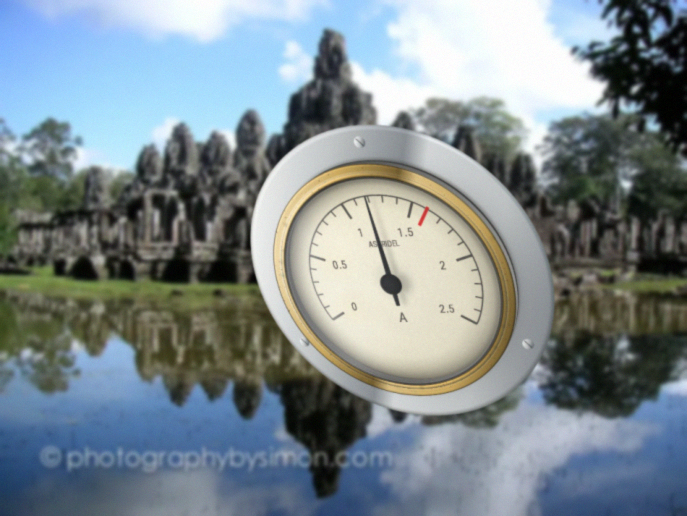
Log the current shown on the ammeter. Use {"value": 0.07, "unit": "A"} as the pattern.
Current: {"value": 1.2, "unit": "A"}
